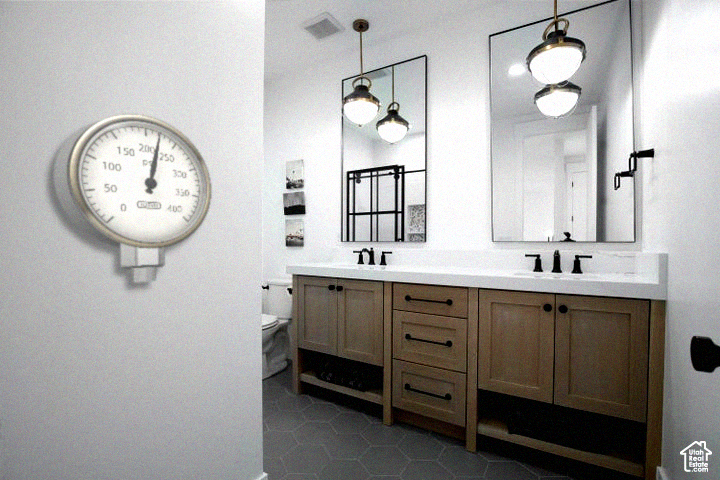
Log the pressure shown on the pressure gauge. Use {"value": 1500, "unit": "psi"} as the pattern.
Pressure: {"value": 220, "unit": "psi"}
